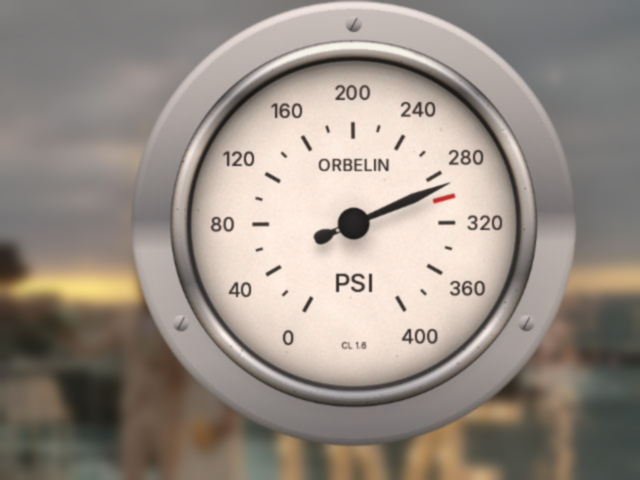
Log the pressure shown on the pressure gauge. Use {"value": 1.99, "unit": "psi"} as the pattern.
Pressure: {"value": 290, "unit": "psi"}
